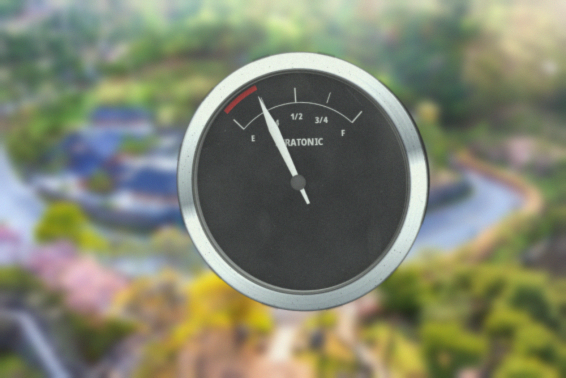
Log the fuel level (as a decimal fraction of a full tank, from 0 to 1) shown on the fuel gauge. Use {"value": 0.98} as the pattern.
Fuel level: {"value": 0.25}
